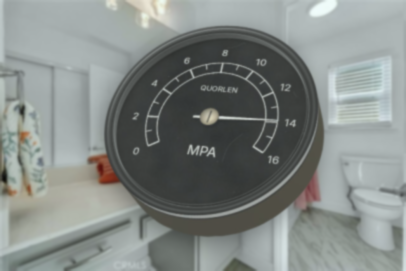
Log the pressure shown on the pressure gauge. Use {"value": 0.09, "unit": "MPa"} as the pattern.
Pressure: {"value": 14, "unit": "MPa"}
